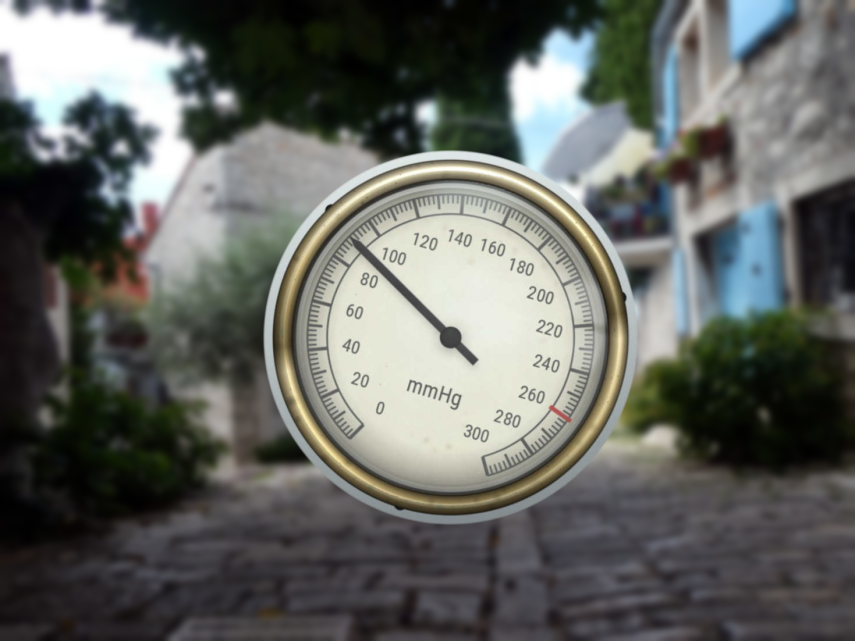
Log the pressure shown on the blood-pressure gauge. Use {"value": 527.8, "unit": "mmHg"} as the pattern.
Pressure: {"value": 90, "unit": "mmHg"}
